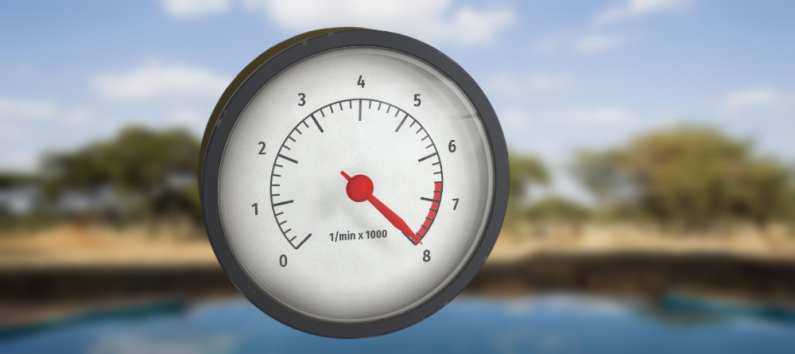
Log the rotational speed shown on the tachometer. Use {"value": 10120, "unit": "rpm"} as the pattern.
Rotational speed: {"value": 7900, "unit": "rpm"}
